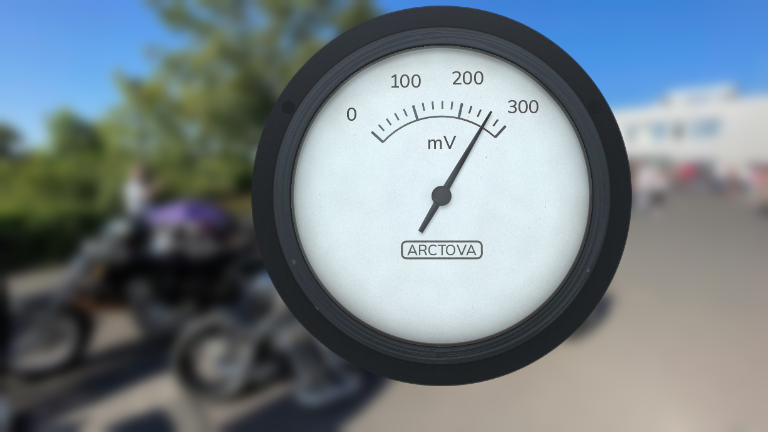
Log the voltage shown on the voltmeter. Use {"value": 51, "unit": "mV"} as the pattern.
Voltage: {"value": 260, "unit": "mV"}
